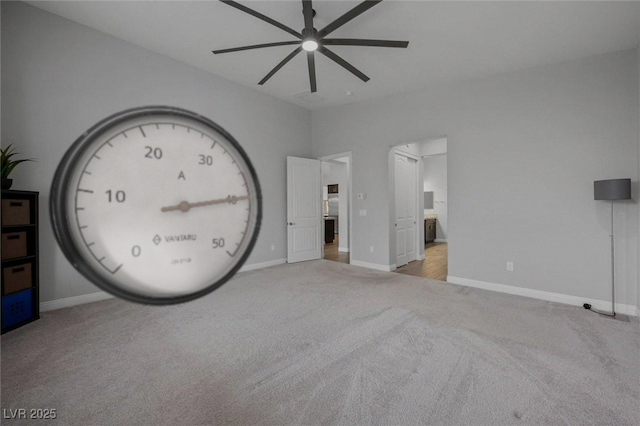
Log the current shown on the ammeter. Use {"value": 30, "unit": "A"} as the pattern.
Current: {"value": 40, "unit": "A"}
